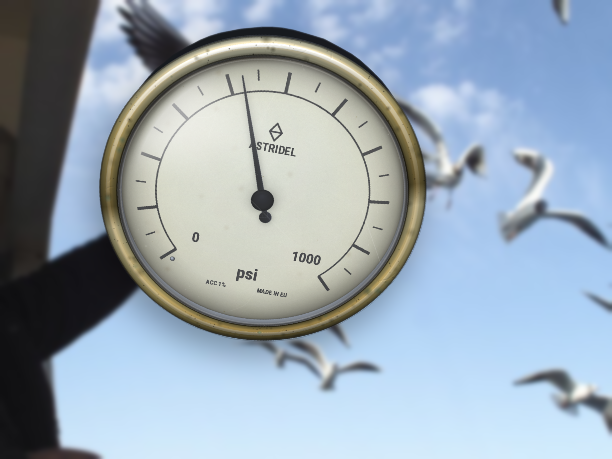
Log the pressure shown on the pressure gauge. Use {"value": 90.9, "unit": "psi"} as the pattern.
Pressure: {"value": 425, "unit": "psi"}
